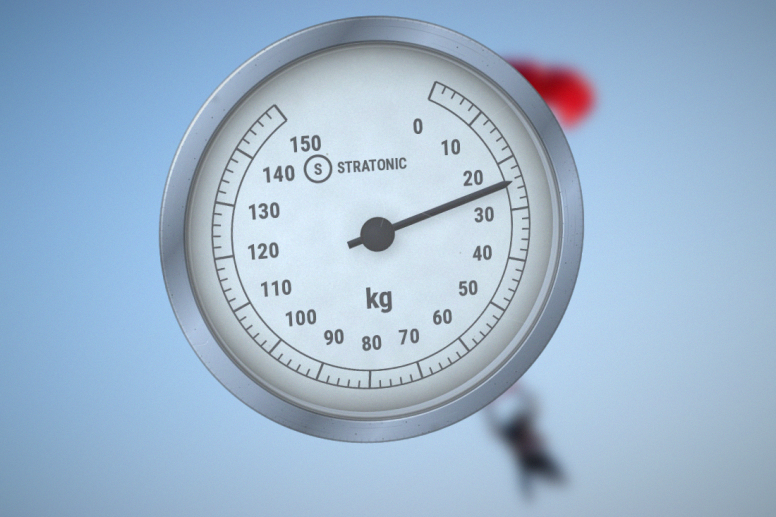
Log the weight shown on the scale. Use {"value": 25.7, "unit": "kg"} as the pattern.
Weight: {"value": 24, "unit": "kg"}
